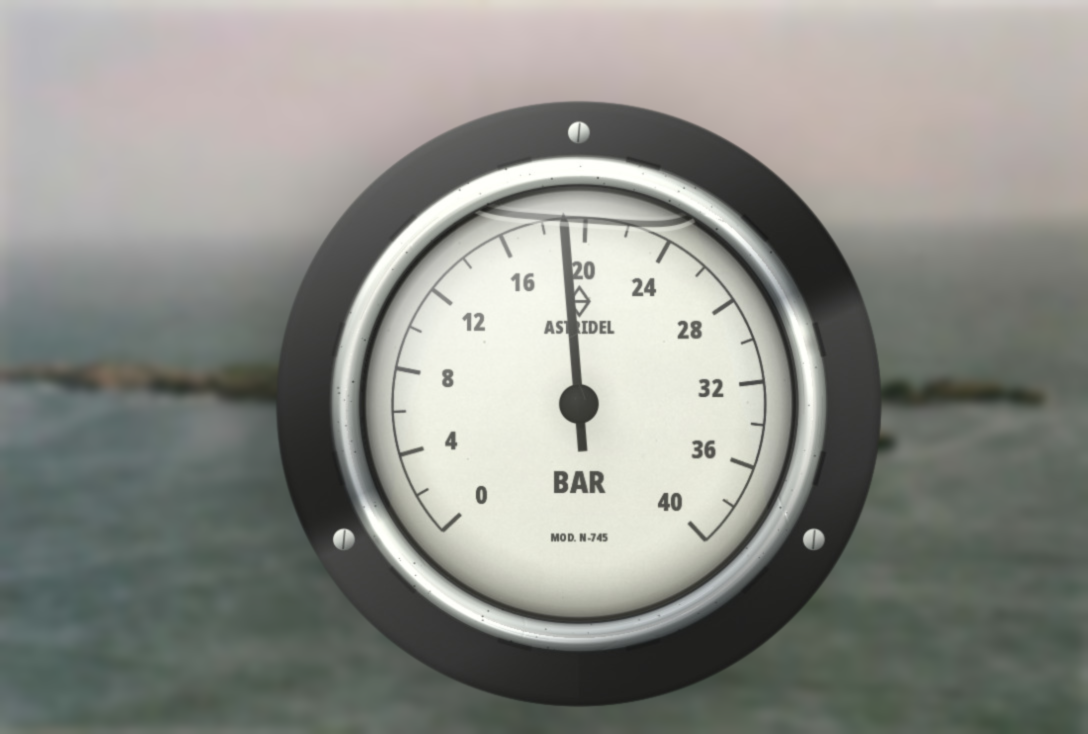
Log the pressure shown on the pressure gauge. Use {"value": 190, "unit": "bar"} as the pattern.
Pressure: {"value": 19, "unit": "bar"}
